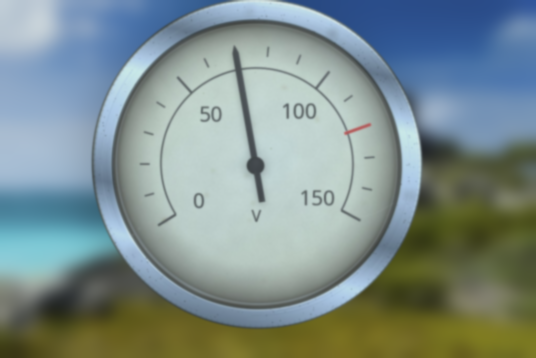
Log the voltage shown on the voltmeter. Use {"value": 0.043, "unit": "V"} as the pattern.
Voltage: {"value": 70, "unit": "V"}
